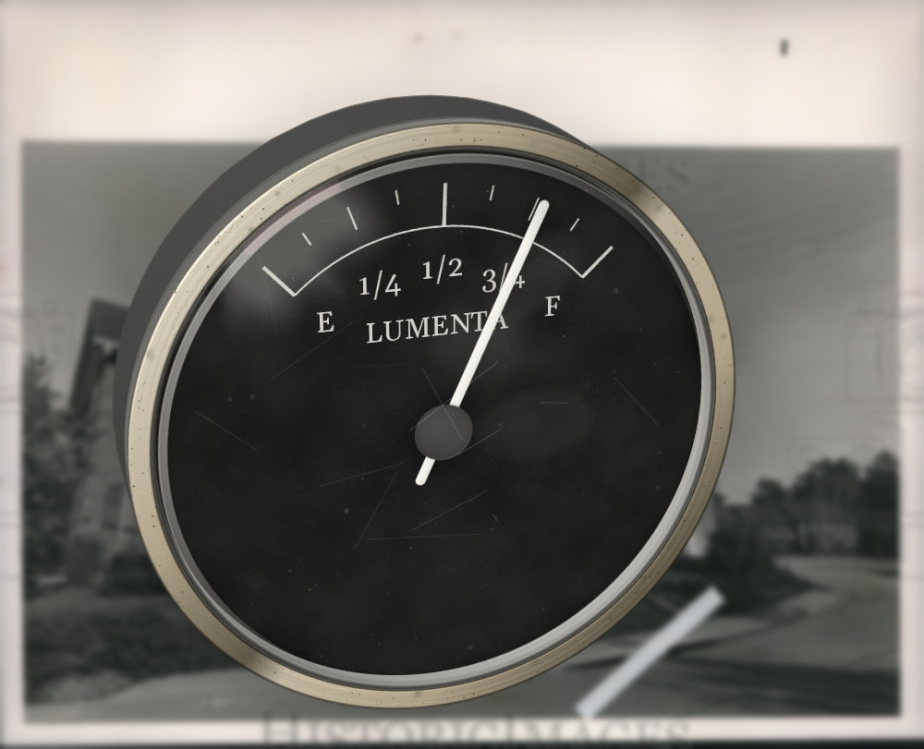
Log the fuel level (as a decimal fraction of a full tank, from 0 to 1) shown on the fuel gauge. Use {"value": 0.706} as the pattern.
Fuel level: {"value": 0.75}
